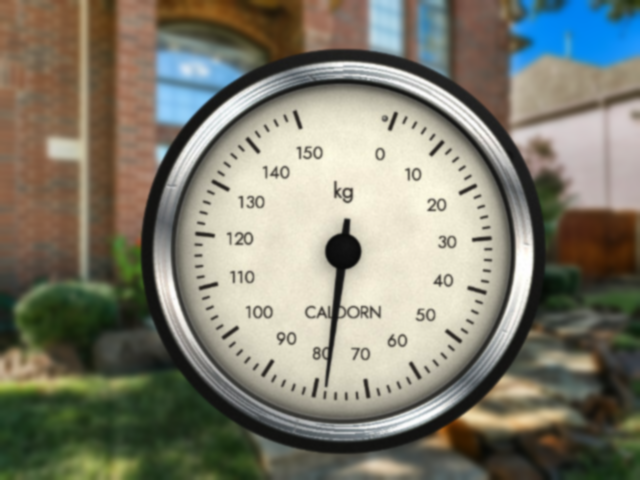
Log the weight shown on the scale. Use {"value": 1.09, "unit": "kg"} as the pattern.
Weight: {"value": 78, "unit": "kg"}
